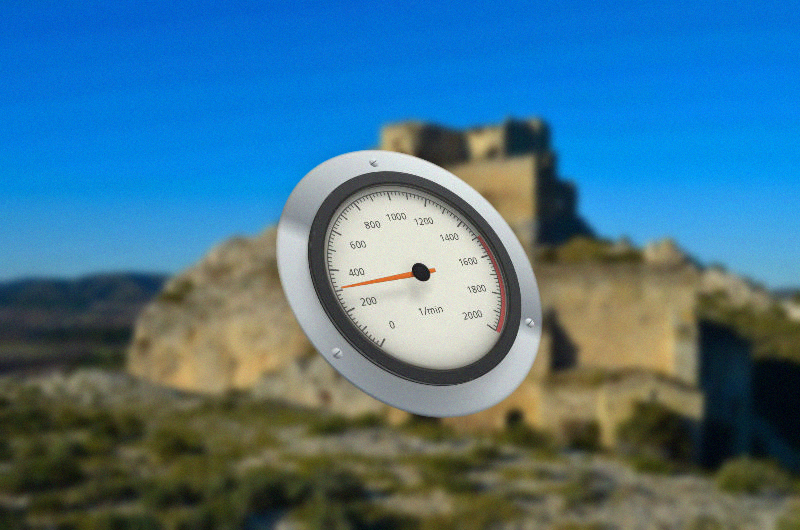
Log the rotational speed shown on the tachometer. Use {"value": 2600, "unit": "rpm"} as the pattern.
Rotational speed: {"value": 300, "unit": "rpm"}
